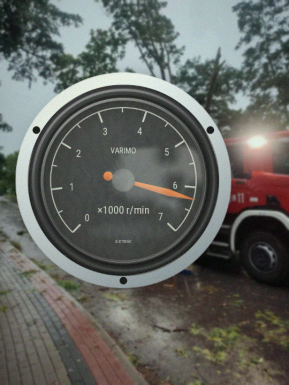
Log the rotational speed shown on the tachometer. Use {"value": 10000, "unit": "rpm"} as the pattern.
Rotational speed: {"value": 6250, "unit": "rpm"}
